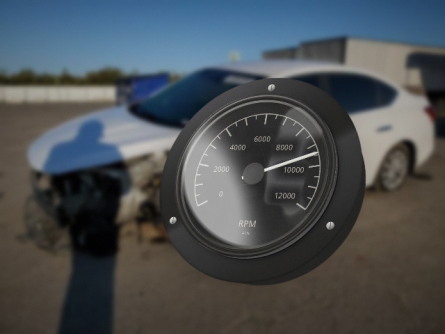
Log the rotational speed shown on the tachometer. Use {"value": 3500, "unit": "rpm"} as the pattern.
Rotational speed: {"value": 9500, "unit": "rpm"}
